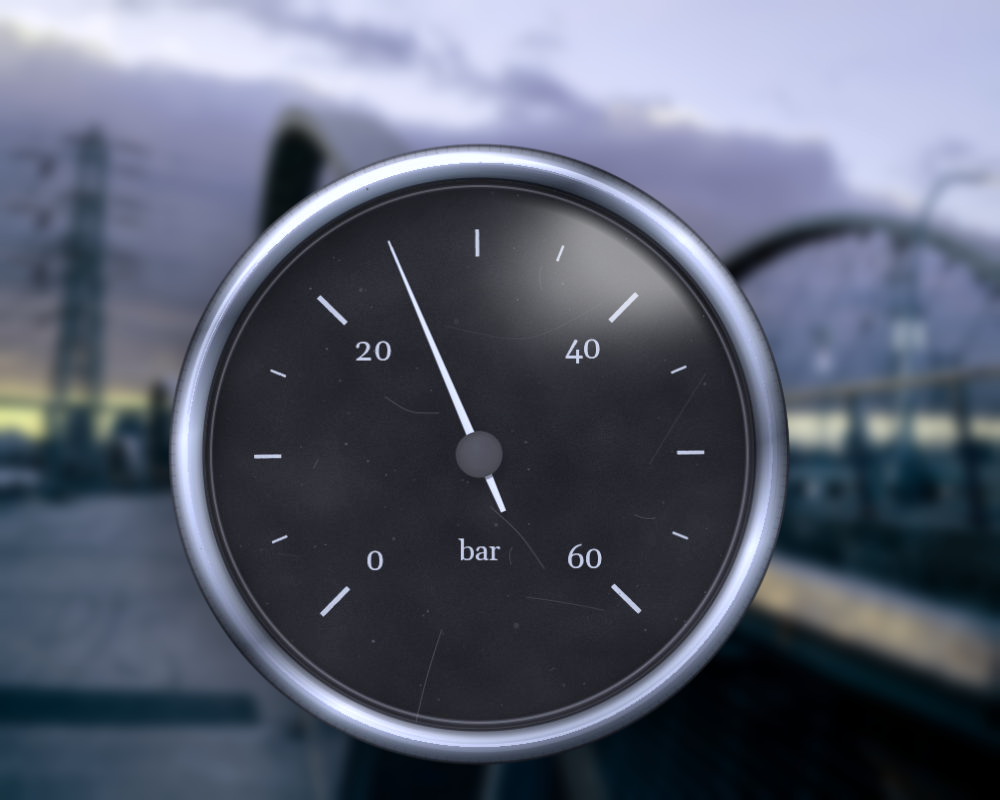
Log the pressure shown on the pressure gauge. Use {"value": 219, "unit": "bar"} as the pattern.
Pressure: {"value": 25, "unit": "bar"}
